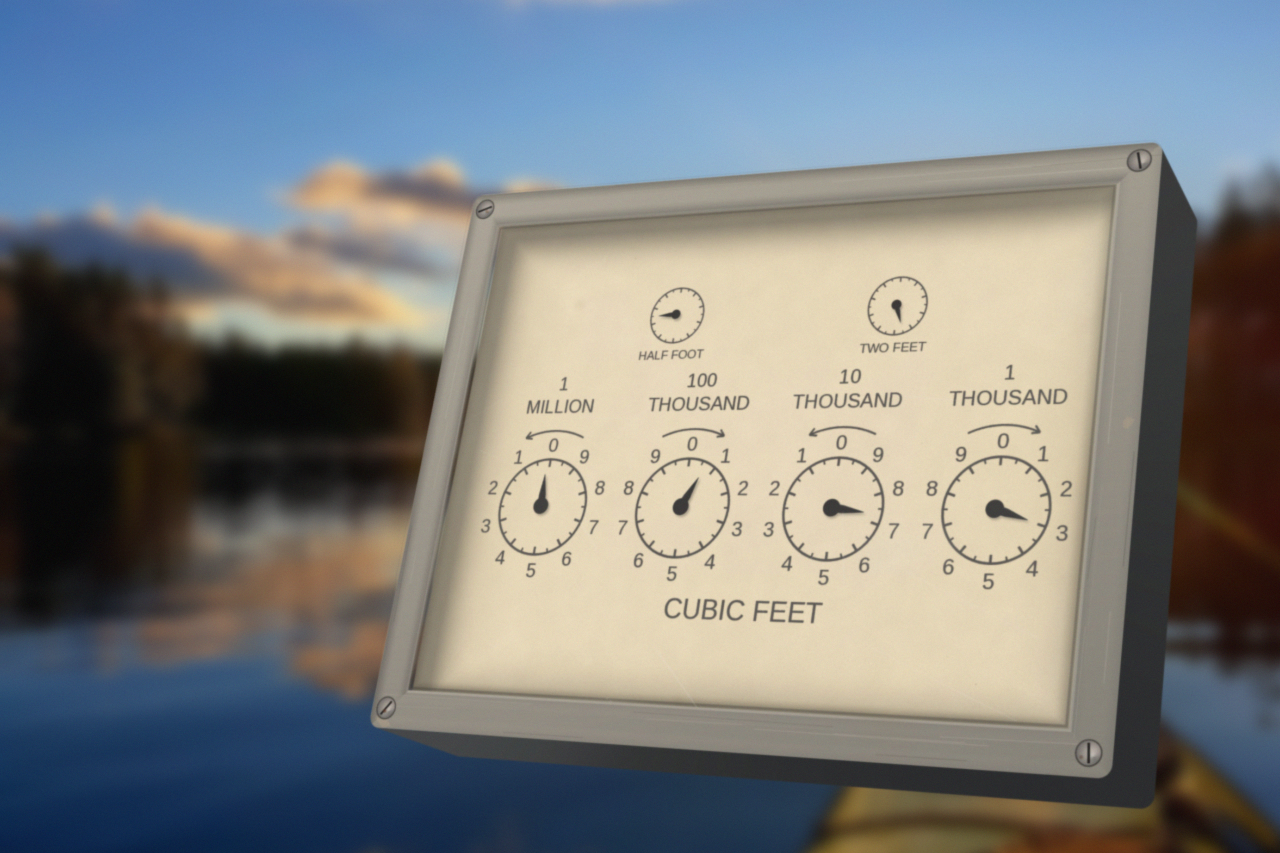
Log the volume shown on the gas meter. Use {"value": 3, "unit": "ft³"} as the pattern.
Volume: {"value": 7300, "unit": "ft³"}
